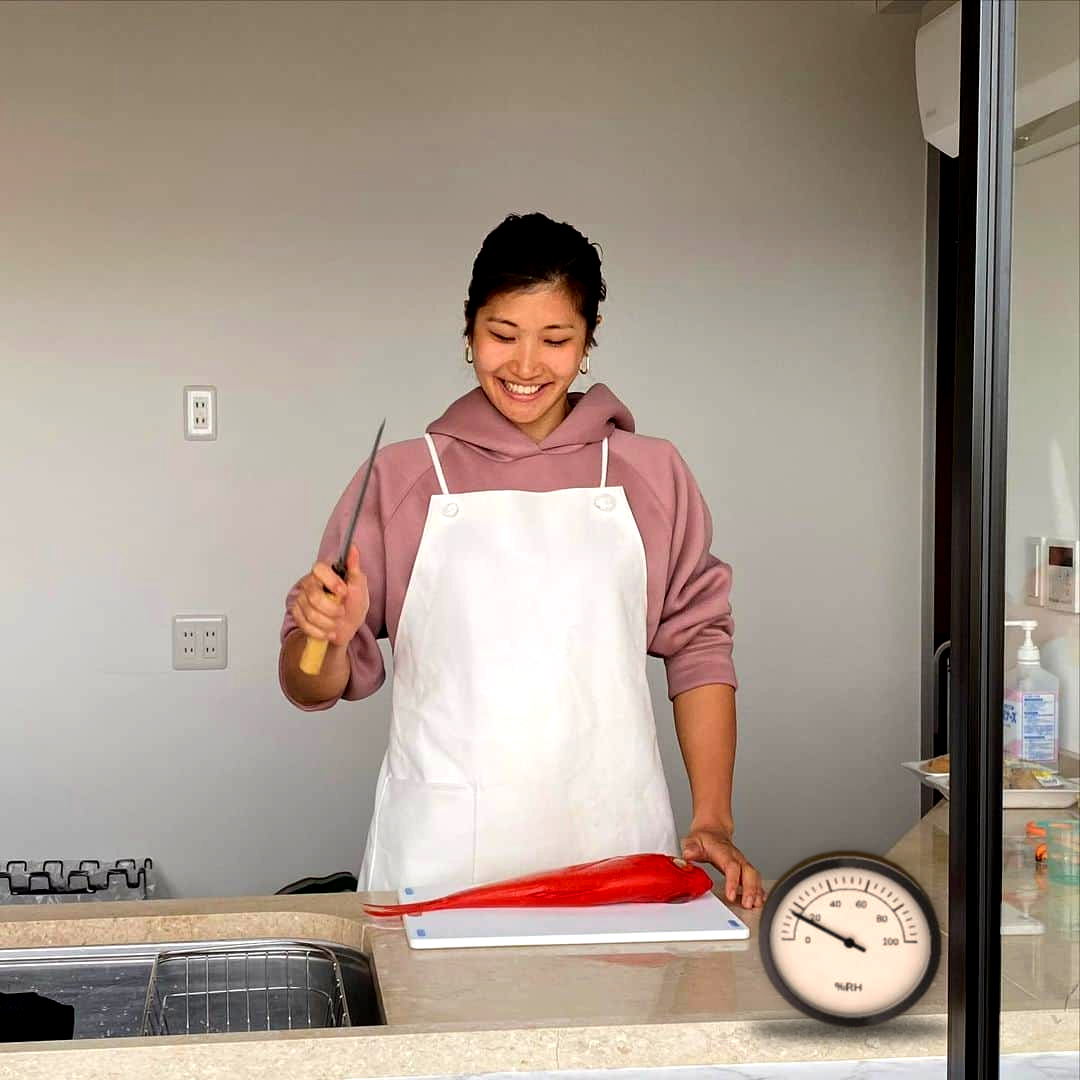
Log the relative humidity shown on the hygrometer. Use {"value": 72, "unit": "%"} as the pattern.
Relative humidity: {"value": 16, "unit": "%"}
